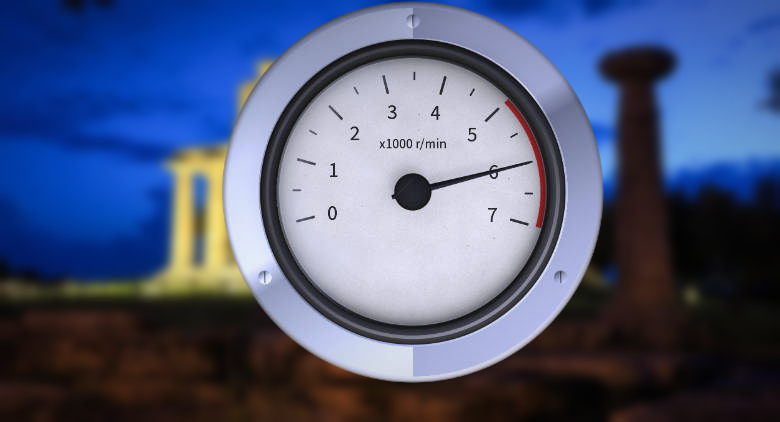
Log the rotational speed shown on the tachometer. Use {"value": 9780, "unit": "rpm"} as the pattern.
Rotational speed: {"value": 6000, "unit": "rpm"}
